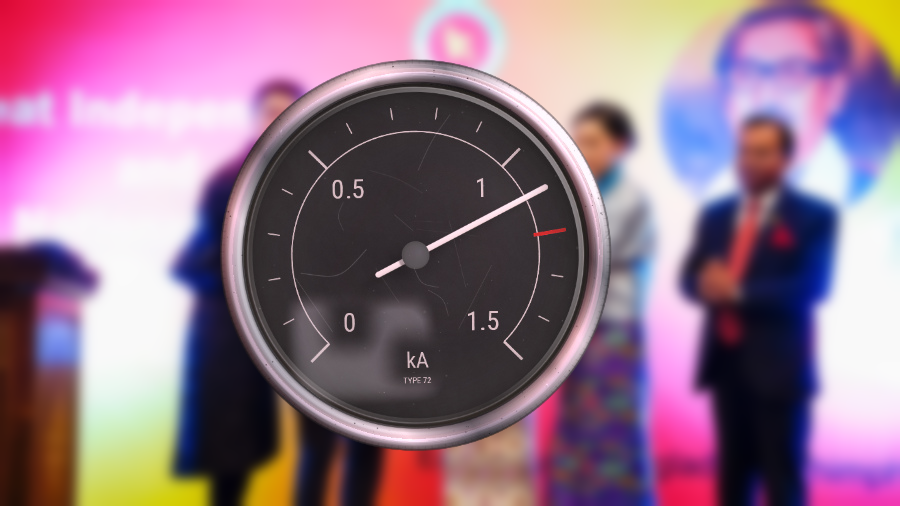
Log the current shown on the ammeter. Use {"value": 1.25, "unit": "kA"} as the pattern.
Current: {"value": 1.1, "unit": "kA"}
